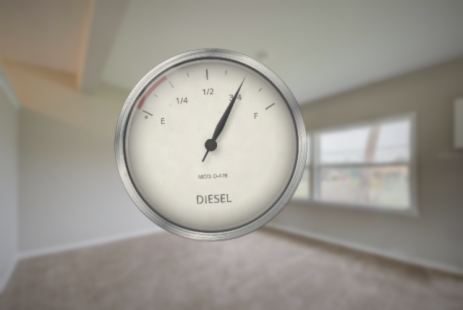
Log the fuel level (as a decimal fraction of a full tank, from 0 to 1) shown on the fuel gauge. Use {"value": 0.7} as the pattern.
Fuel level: {"value": 0.75}
